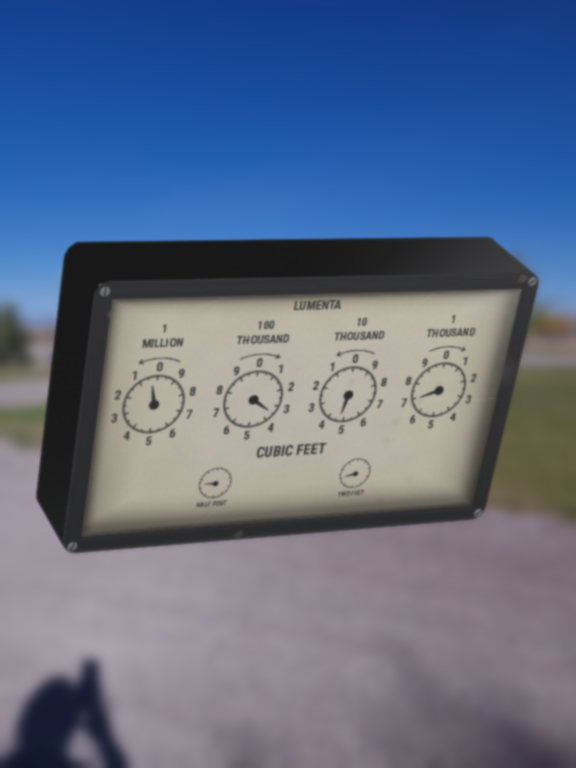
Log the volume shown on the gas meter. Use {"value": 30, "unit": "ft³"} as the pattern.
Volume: {"value": 34700, "unit": "ft³"}
